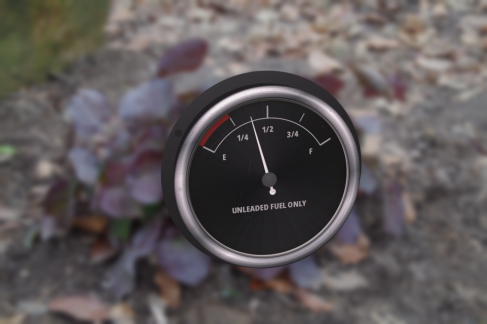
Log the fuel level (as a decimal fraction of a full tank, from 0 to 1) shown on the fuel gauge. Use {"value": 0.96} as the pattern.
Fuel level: {"value": 0.375}
